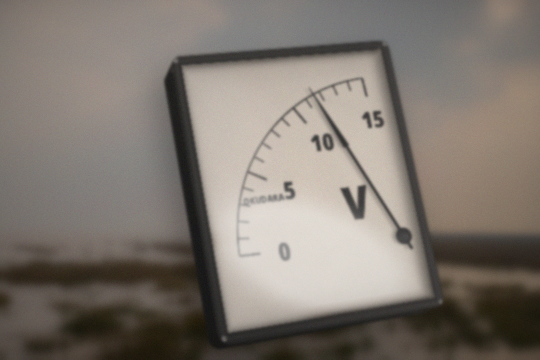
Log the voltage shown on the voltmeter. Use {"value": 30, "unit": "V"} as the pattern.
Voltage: {"value": 11.5, "unit": "V"}
